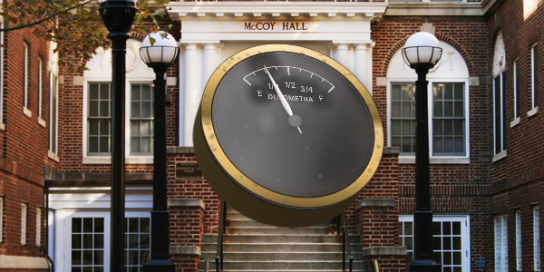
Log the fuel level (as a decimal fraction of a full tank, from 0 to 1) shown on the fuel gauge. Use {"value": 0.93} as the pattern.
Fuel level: {"value": 0.25}
